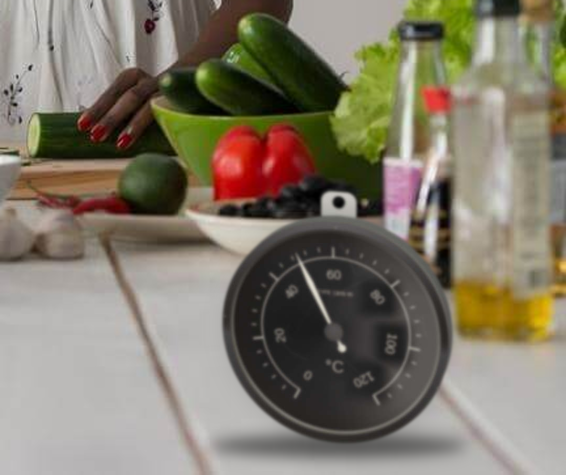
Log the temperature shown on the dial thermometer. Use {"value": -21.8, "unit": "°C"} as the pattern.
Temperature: {"value": 50, "unit": "°C"}
